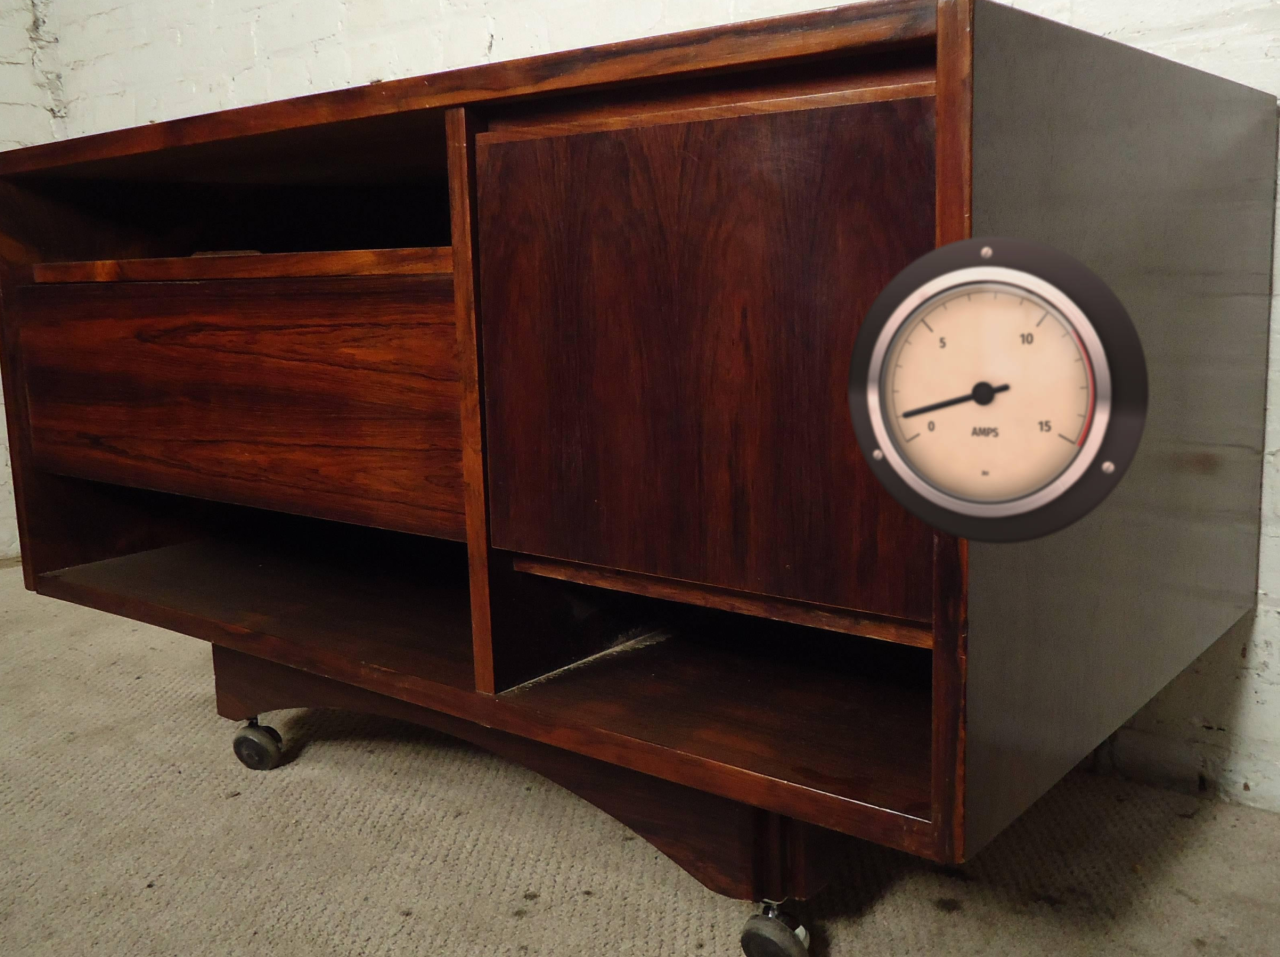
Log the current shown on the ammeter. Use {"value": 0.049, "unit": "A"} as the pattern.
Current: {"value": 1, "unit": "A"}
